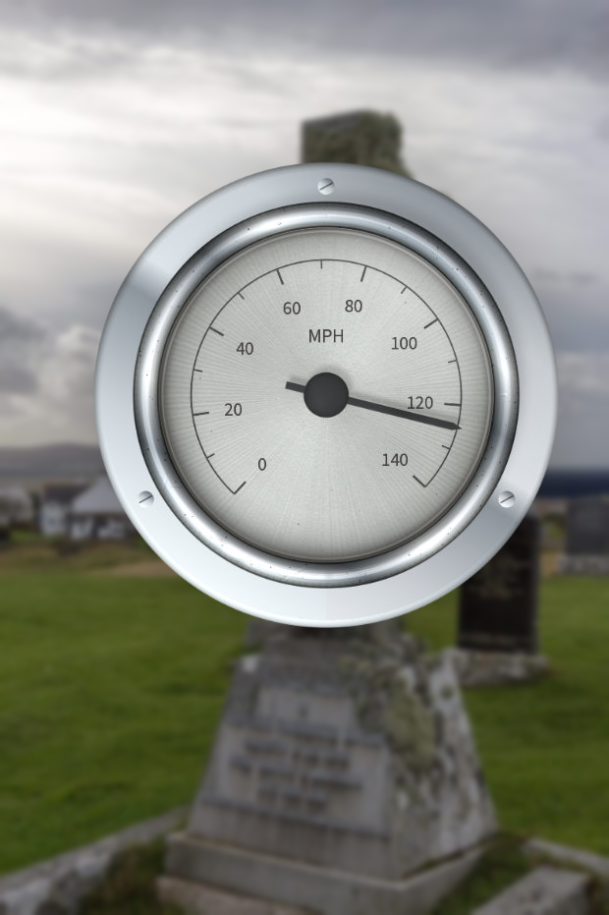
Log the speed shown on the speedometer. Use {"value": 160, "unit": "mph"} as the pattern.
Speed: {"value": 125, "unit": "mph"}
